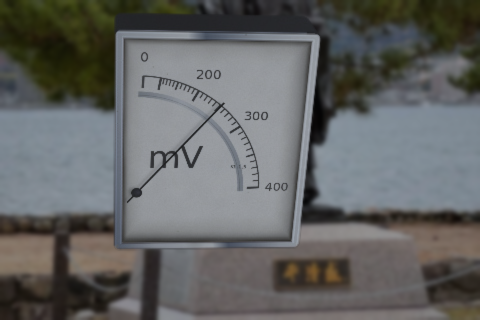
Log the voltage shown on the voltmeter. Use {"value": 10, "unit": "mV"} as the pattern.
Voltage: {"value": 250, "unit": "mV"}
